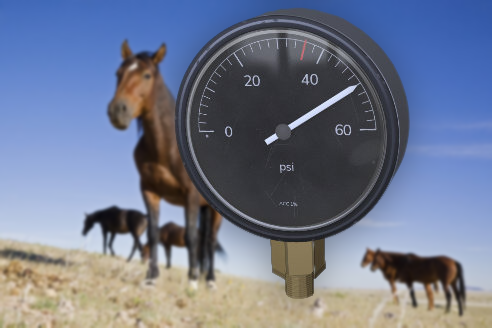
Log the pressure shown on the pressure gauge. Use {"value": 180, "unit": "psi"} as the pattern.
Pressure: {"value": 50, "unit": "psi"}
